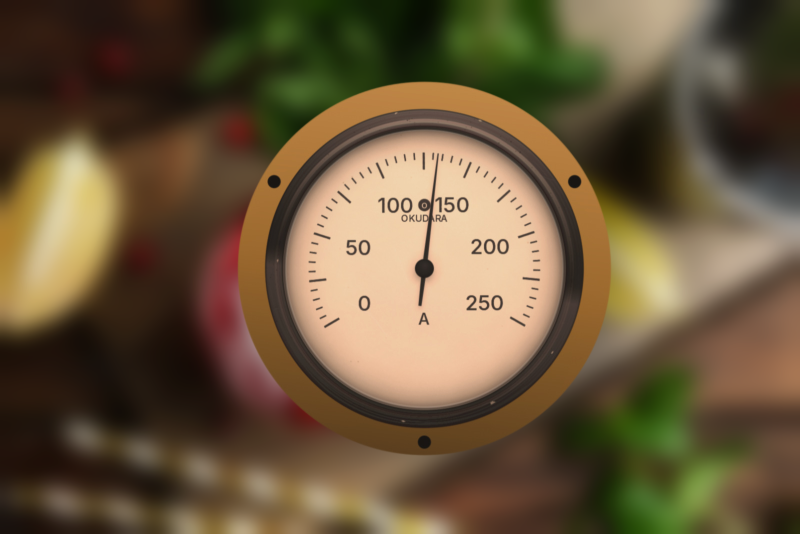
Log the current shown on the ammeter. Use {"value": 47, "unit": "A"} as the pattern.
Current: {"value": 132.5, "unit": "A"}
